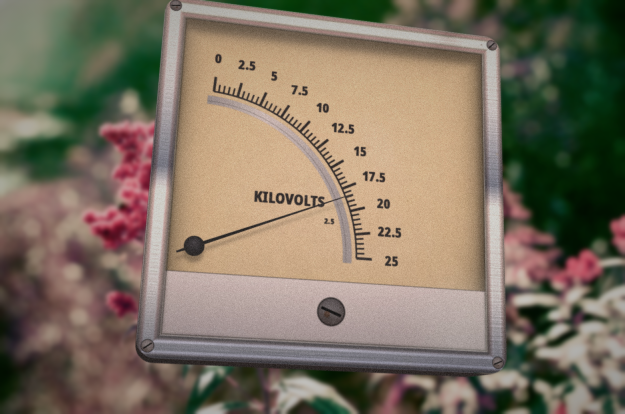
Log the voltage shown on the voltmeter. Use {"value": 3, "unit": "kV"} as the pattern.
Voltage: {"value": 18.5, "unit": "kV"}
